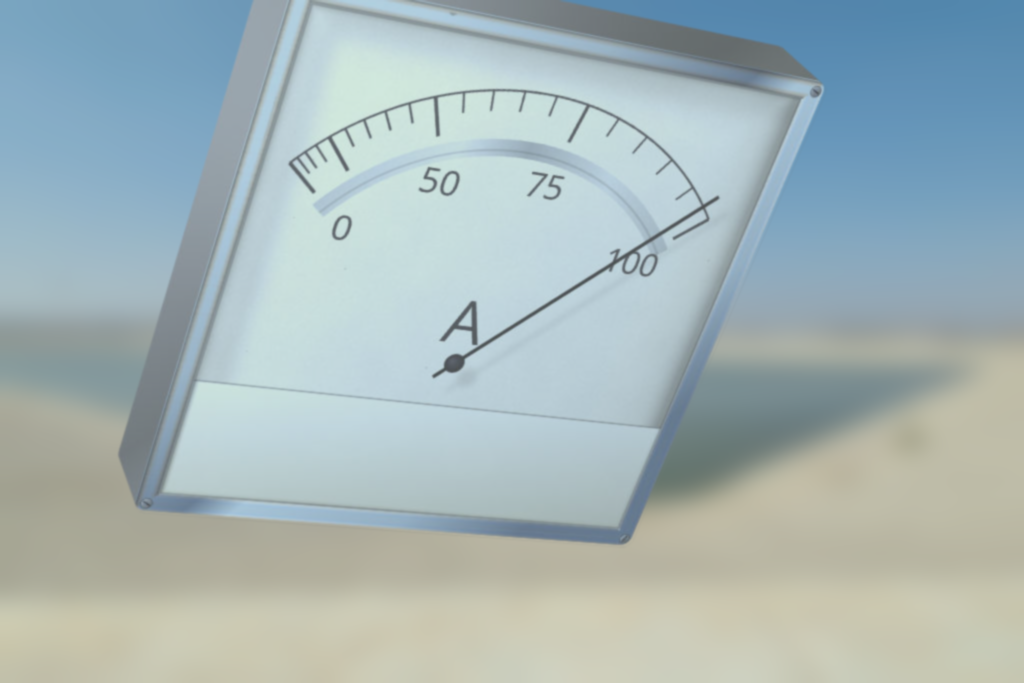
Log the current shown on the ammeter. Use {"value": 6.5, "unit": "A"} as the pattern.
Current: {"value": 97.5, "unit": "A"}
